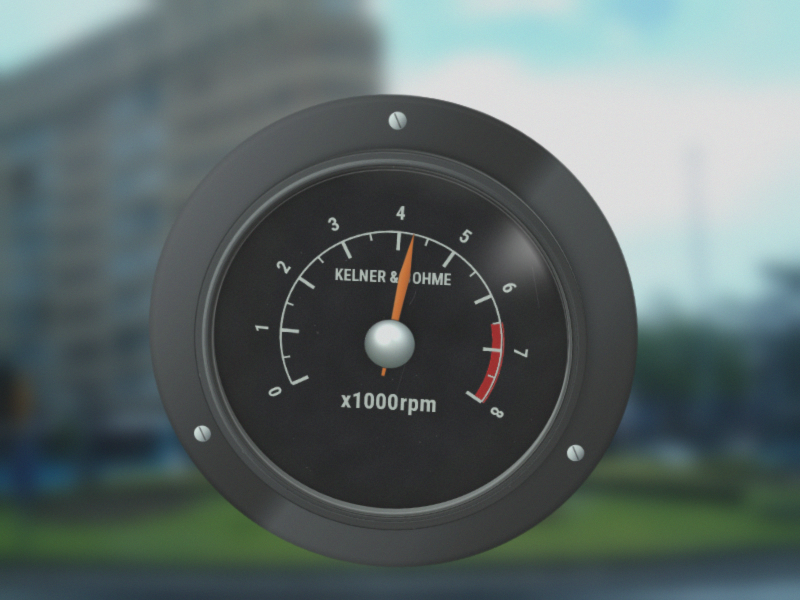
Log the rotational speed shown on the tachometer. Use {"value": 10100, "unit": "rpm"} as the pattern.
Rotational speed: {"value": 4250, "unit": "rpm"}
